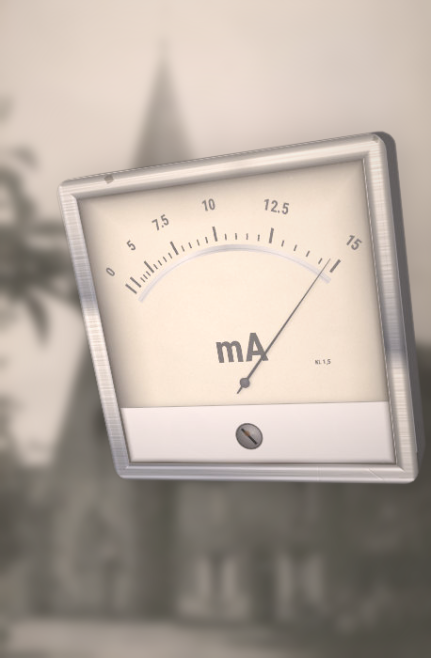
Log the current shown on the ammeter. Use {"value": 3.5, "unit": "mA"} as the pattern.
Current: {"value": 14.75, "unit": "mA"}
